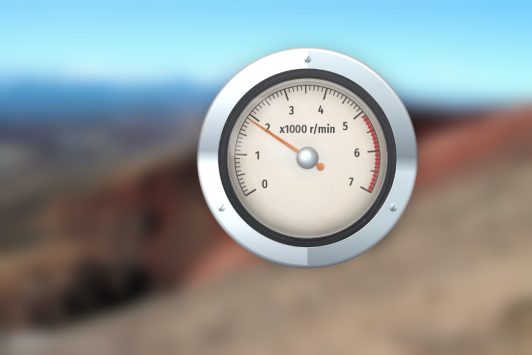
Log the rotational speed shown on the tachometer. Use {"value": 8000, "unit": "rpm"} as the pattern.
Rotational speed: {"value": 1900, "unit": "rpm"}
